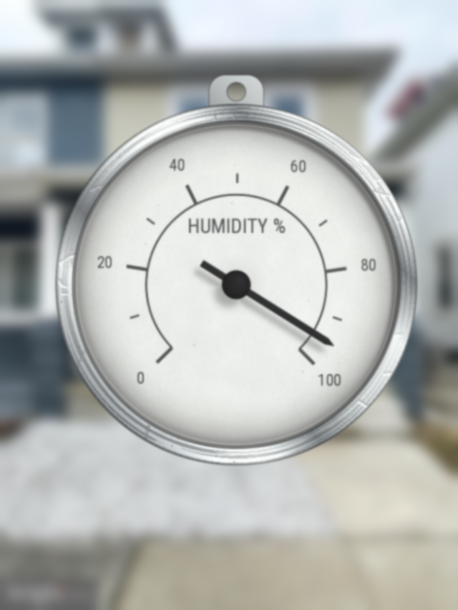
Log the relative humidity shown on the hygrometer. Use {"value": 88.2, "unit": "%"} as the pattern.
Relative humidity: {"value": 95, "unit": "%"}
